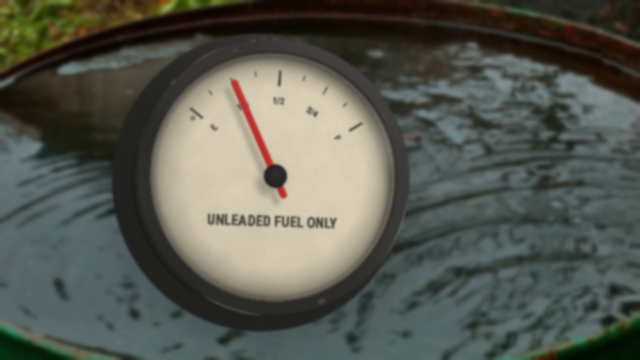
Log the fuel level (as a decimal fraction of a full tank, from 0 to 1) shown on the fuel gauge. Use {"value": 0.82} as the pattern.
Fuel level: {"value": 0.25}
